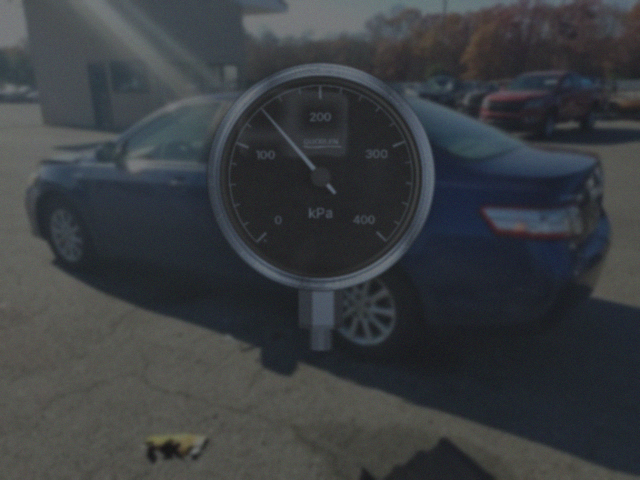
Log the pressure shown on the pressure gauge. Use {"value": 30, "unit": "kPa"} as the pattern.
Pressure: {"value": 140, "unit": "kPa"}
